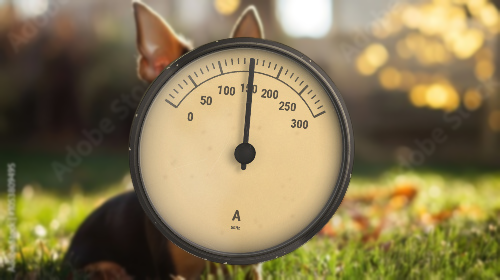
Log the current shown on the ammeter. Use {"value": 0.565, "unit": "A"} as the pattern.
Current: {"value": 150, "unit": "A"}
